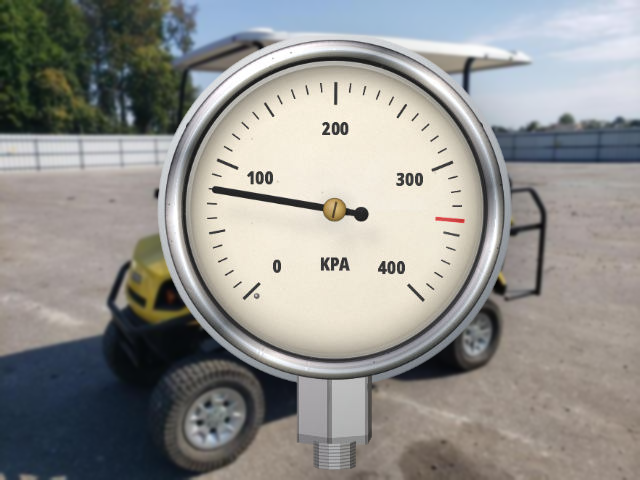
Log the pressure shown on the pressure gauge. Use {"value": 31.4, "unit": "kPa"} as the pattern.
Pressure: {"value": 80, "unit": "kPa"}
